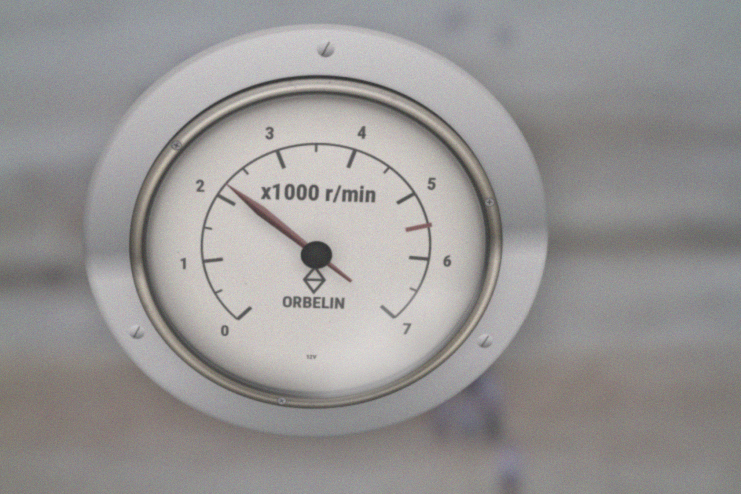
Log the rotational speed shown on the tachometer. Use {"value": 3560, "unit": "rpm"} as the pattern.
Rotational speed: {"value": 2250, "unit": "rpm"}
